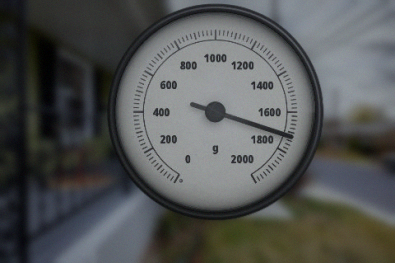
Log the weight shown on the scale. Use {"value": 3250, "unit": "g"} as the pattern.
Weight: {"value": 1720, "unit": "g"}
